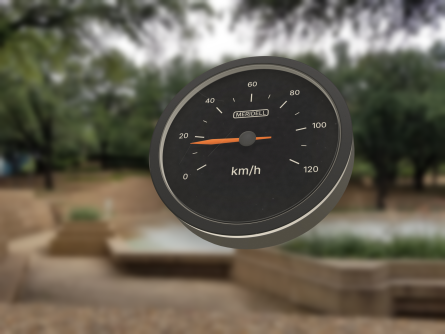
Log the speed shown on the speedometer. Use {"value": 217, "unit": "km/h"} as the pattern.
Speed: {"value": 15, "unit": "km/h"}
